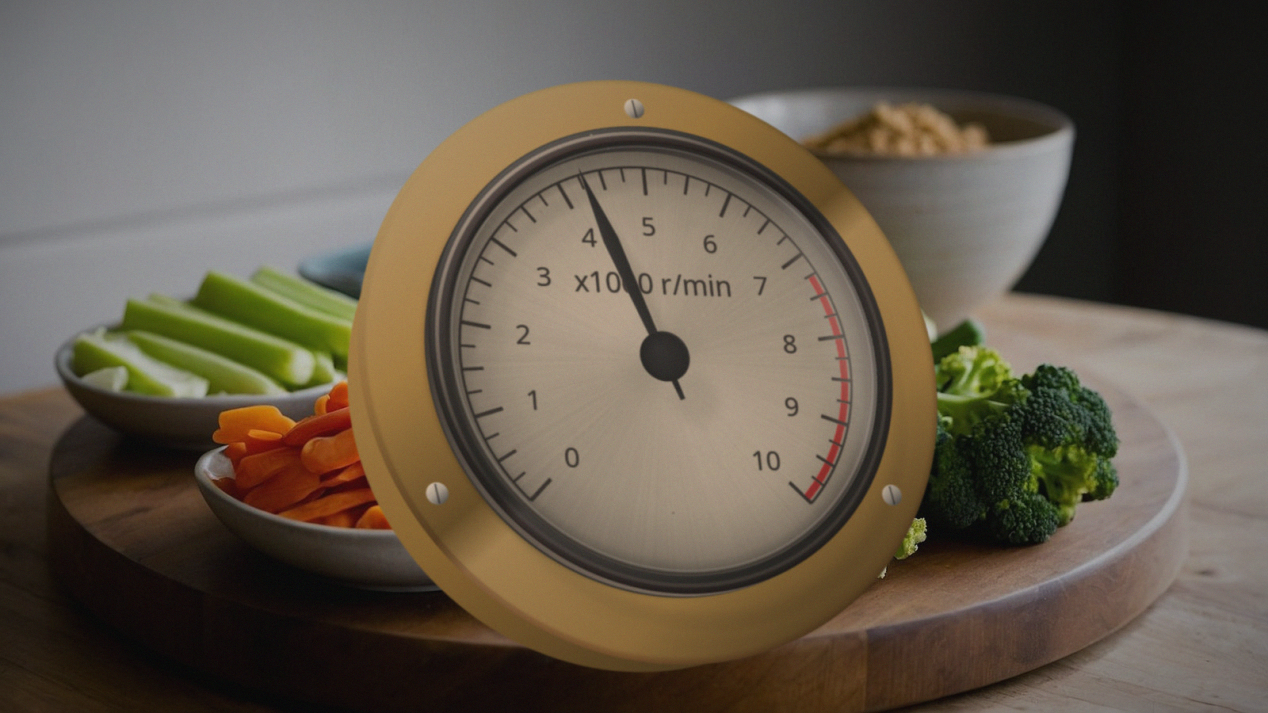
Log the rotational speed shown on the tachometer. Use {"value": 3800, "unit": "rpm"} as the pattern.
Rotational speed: {"value": 4250, "unit": "rpm"}
